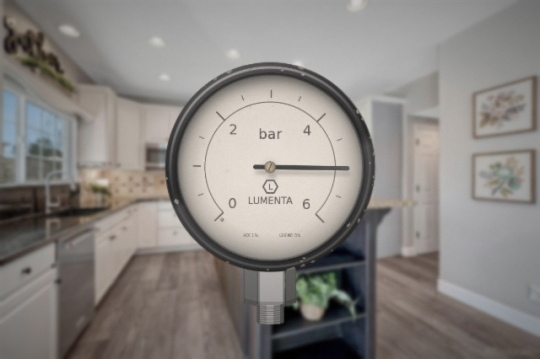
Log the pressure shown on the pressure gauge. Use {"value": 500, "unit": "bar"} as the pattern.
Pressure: {"value": 5, "unit": "bar"}
